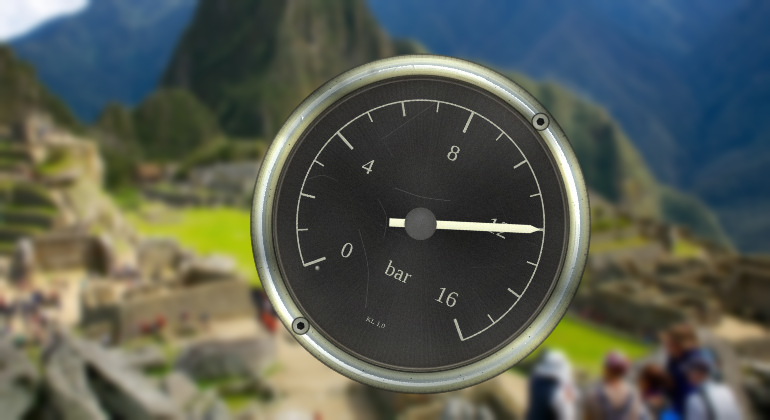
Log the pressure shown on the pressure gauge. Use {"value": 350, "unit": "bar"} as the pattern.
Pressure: {"value": 12, "unit": "bar"}
